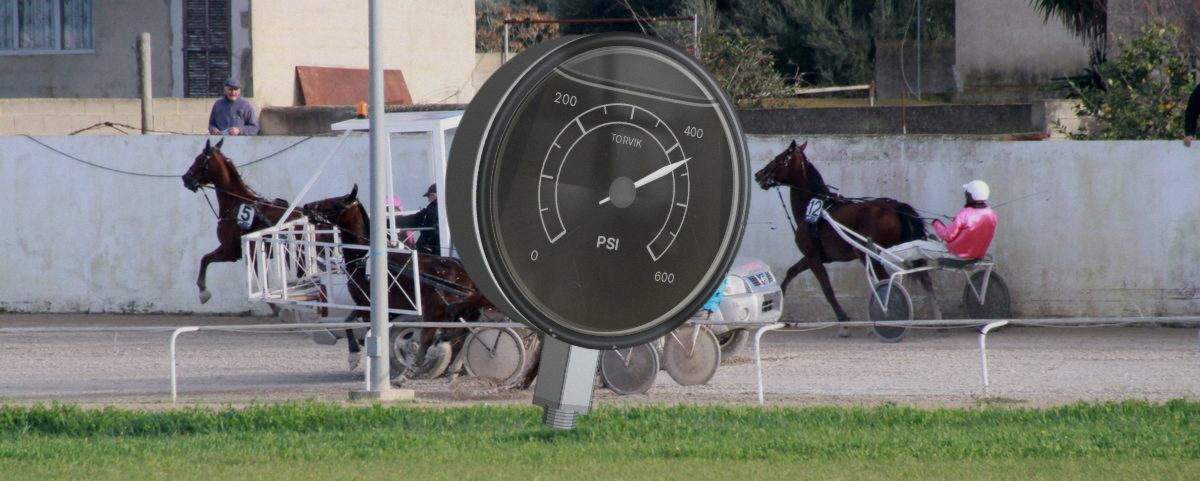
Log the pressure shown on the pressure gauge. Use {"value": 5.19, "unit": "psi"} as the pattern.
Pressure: {"value": 425, "unit": "psi"}
